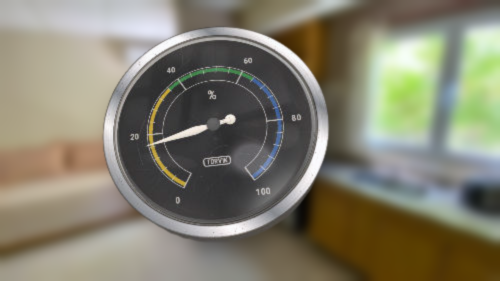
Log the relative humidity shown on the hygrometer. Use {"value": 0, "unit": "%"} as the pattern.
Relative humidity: {"value": 16, "unit": "%"}
